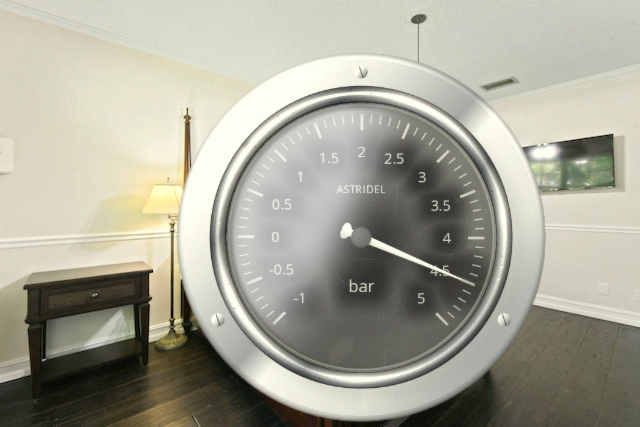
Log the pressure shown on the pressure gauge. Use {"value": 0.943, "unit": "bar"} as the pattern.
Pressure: {"value": 4.5, "unit": "bar"}
